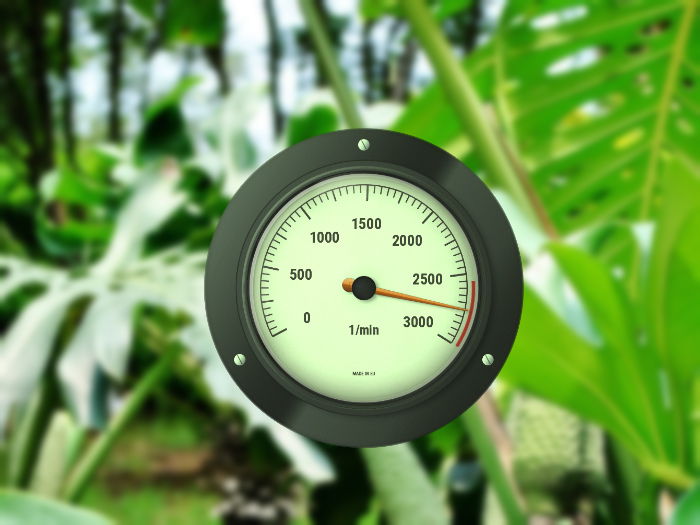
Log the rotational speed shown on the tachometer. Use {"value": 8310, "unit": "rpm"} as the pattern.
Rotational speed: {"value": 2750, "unit": "rpm"}
